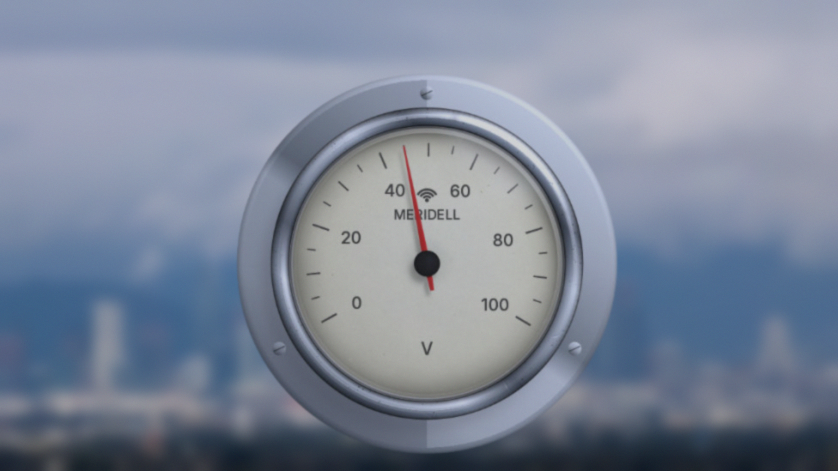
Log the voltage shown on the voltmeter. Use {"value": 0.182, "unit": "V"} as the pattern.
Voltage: {"value": 45, "unit": "V"}
